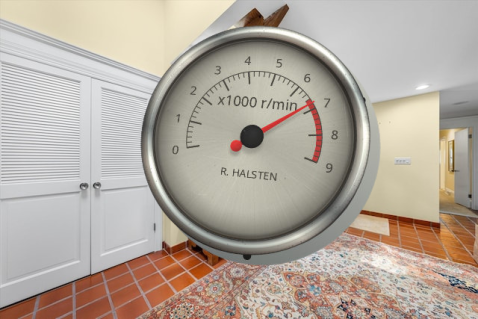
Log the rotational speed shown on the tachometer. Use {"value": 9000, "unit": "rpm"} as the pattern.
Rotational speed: {"value": 6800, "unit": "rpm"}
